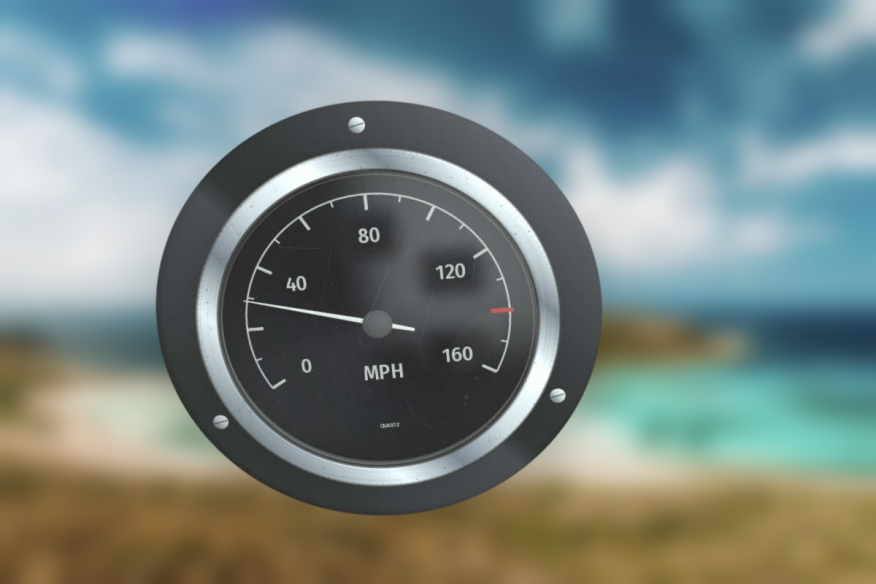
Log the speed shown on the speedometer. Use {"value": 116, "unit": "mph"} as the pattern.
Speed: {"value": 30, "unit": "mph"}
